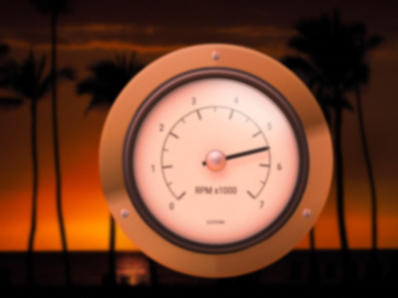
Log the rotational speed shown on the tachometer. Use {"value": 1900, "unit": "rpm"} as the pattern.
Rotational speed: {"value": 5500, "unit": "rpm"}
